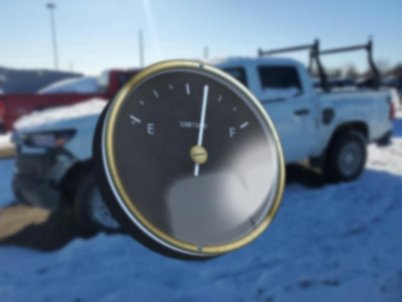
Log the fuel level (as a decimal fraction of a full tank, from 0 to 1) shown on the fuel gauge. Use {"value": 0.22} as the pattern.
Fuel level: {"value": 0.625}
